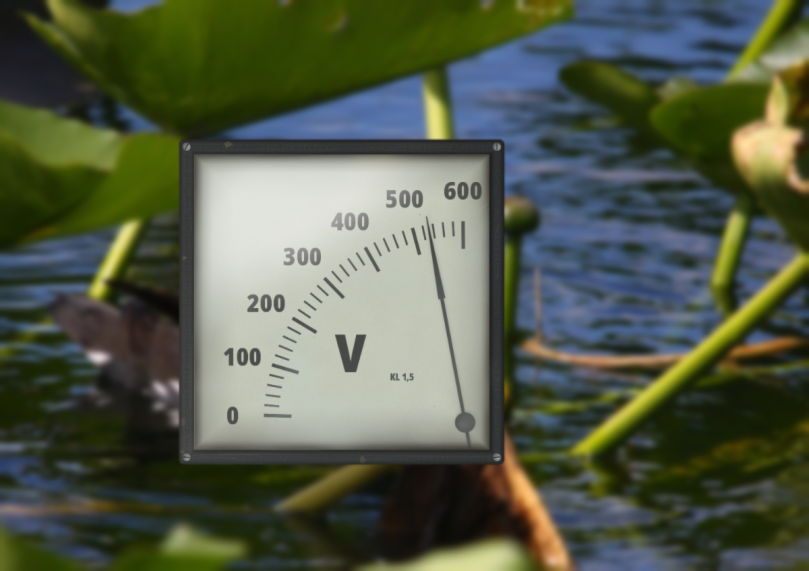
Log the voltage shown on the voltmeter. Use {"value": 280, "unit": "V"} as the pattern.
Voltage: {"value": 530, "unit": "V"}
